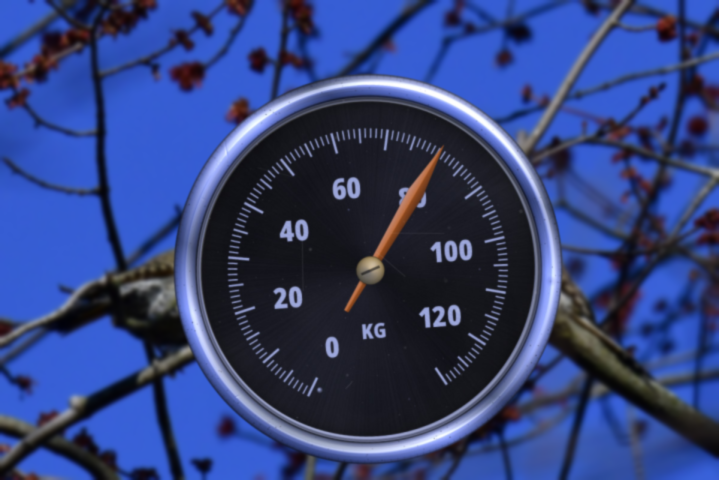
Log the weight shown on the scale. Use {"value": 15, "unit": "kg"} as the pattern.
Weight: {"value": 80, "unit": "kg"}
